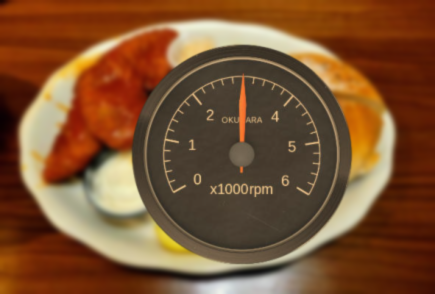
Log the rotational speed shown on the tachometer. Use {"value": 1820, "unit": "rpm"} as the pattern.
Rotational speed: {"value": 3000, "unit": "rpm"}
